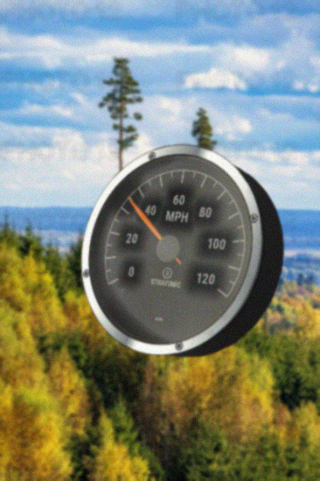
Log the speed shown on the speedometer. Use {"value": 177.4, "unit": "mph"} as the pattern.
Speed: {"value": 35, "unit": "mph"}
